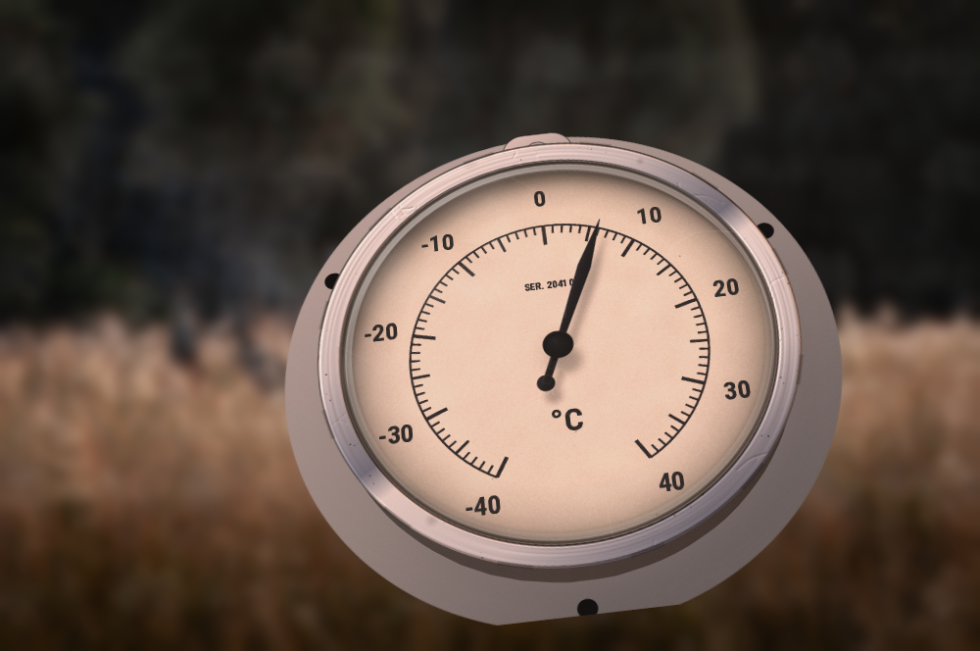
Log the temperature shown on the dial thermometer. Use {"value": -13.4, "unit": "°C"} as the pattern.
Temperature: {"value": 6, "unit": "°C"}
